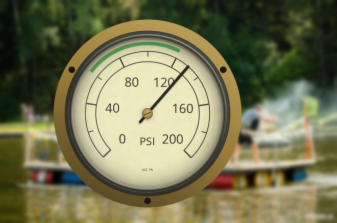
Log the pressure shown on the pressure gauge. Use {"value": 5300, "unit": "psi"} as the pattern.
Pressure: {"value": 130, "unit": "psi"}
